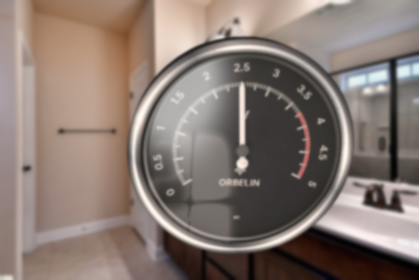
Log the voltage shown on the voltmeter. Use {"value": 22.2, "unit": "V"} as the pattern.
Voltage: {"value": 2.5, "unit": "V"}
